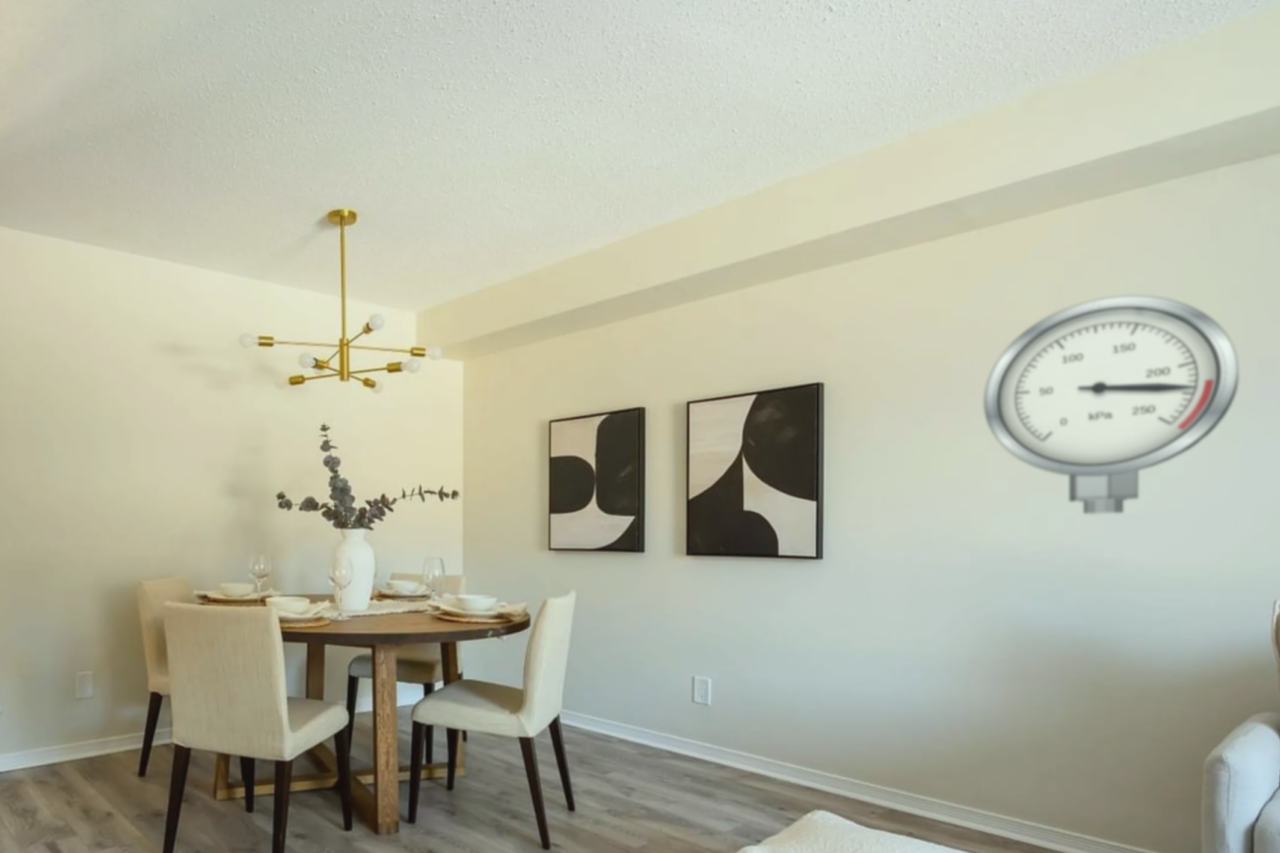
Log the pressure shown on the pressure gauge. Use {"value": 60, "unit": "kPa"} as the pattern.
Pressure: {"value": 220, "unit": "kPa"}
